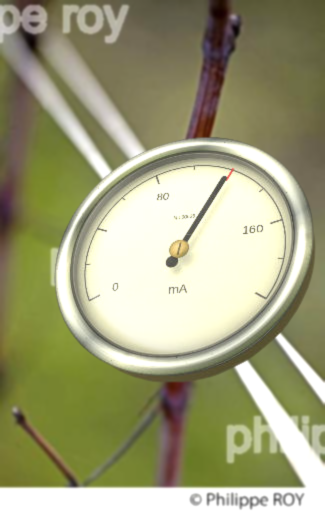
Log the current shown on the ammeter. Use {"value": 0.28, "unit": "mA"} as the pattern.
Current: {"value": 120, "unit": "mA"}
